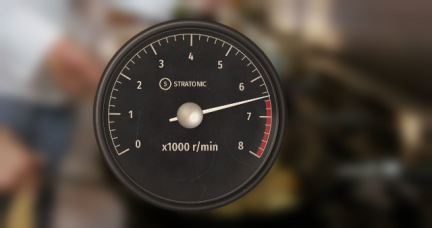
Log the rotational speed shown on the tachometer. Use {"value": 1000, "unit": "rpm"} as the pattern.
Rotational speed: {"value": 6500, "unit": "rpm"}
